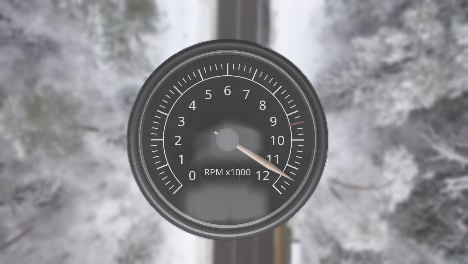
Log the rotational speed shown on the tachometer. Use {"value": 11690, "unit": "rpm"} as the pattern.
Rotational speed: {"value": 11400, "unit": "rpm"}
